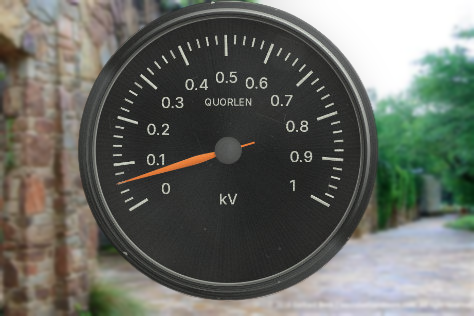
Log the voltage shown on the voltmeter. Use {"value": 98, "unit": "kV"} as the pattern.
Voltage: {"value": 0.06, "unit": "kV"}
